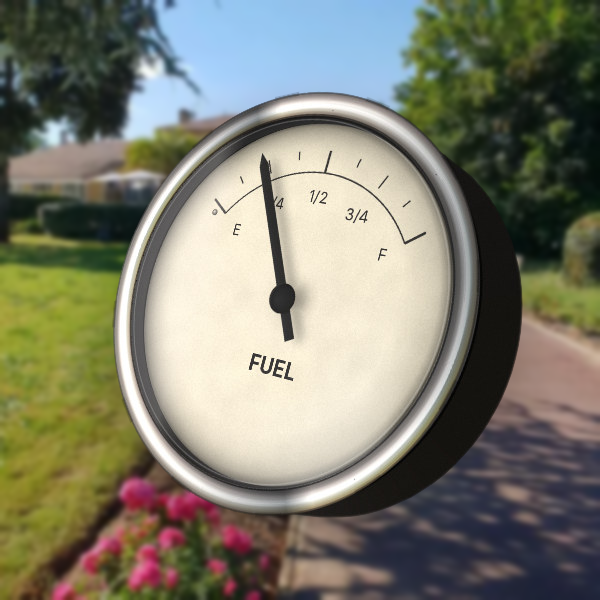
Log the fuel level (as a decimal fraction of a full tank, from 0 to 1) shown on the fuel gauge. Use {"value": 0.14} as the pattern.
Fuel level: {"value": 0.25}
